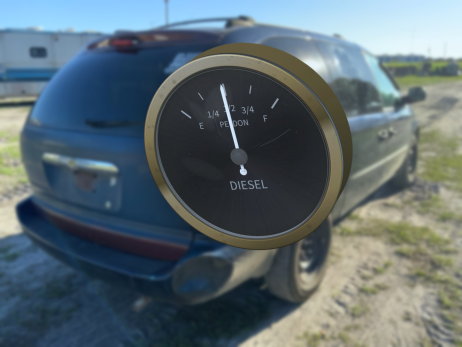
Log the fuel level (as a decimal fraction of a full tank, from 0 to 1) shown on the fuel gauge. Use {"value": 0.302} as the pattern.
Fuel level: {"value": 0.5}
